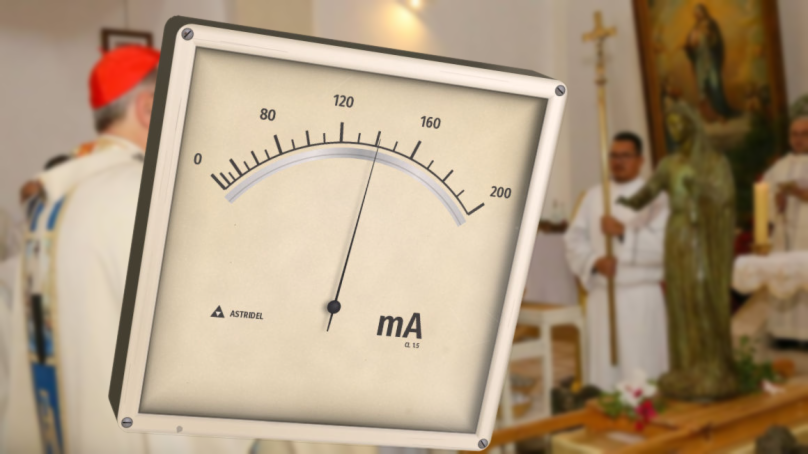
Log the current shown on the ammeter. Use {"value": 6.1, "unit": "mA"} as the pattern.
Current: {"value": 140, "unit": "mA"}
